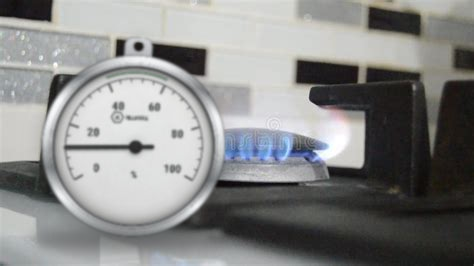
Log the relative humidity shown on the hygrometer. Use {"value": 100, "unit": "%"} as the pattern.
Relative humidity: {"value": 12, "unit": "%"}
